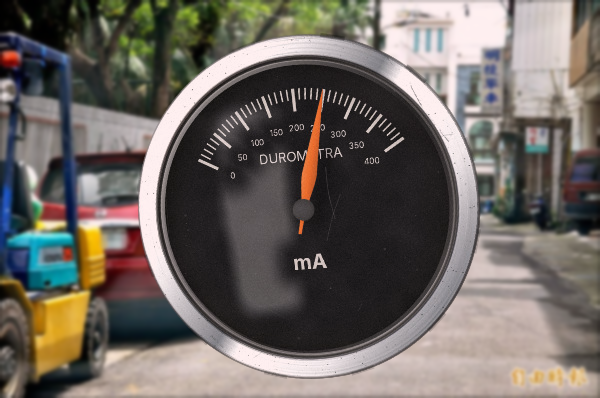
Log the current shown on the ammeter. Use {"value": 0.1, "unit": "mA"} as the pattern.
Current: {"value": 250, "unit": "mA"}
